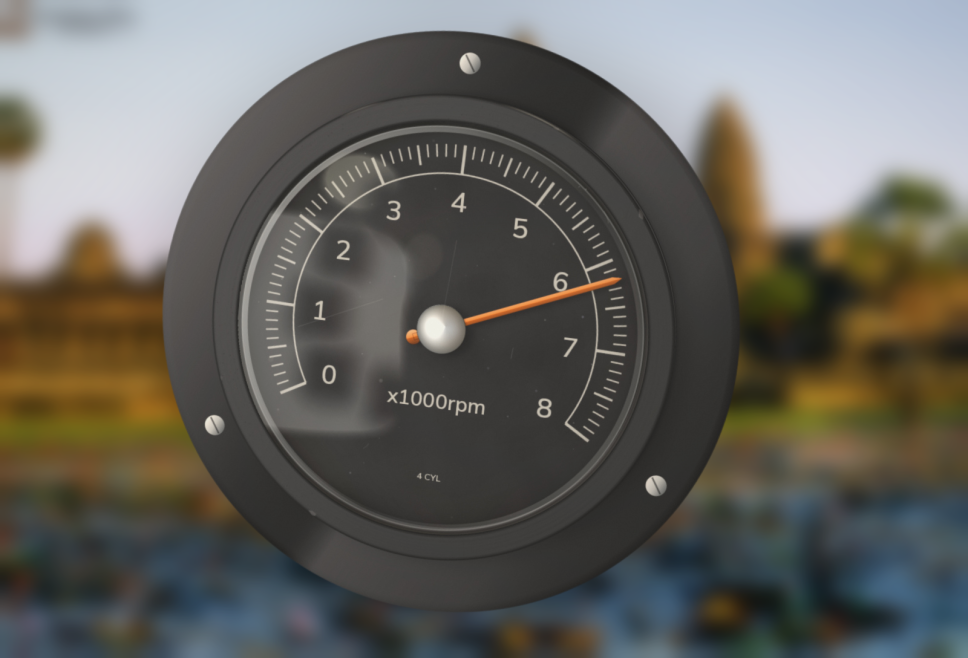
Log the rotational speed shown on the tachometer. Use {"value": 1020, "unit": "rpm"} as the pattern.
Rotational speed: {"value": 6200, "unit": "rpm"}
